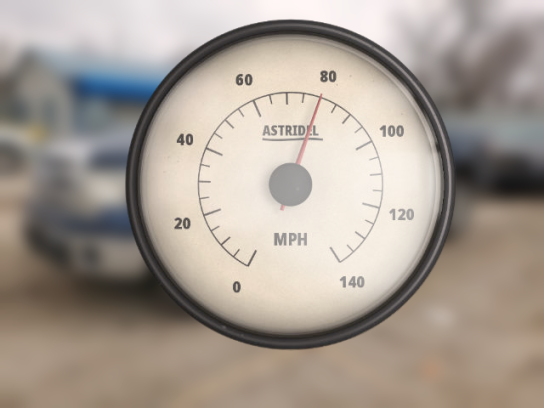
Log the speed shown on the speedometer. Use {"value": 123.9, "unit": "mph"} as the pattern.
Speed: {"value": 80, "unit": "mph"}
